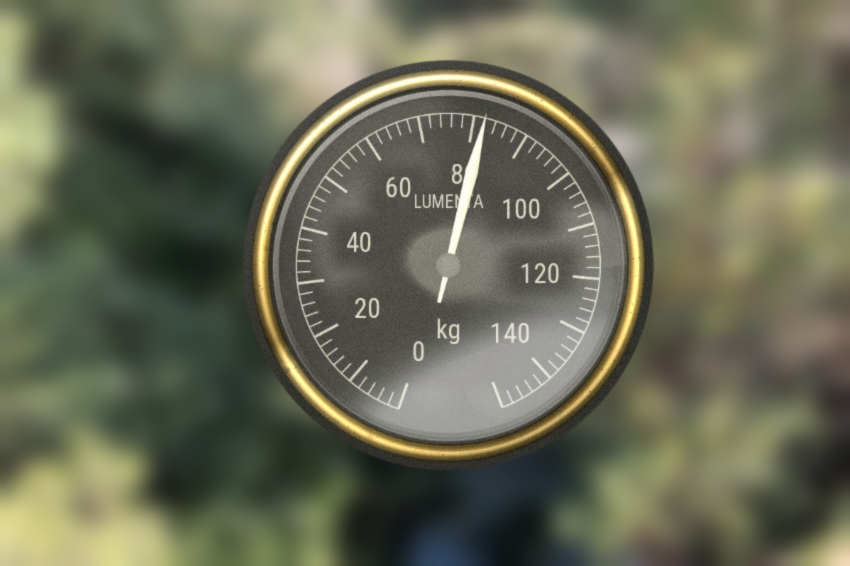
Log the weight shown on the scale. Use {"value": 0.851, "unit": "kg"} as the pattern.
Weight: {"value": 82, "unit": "kg"}
